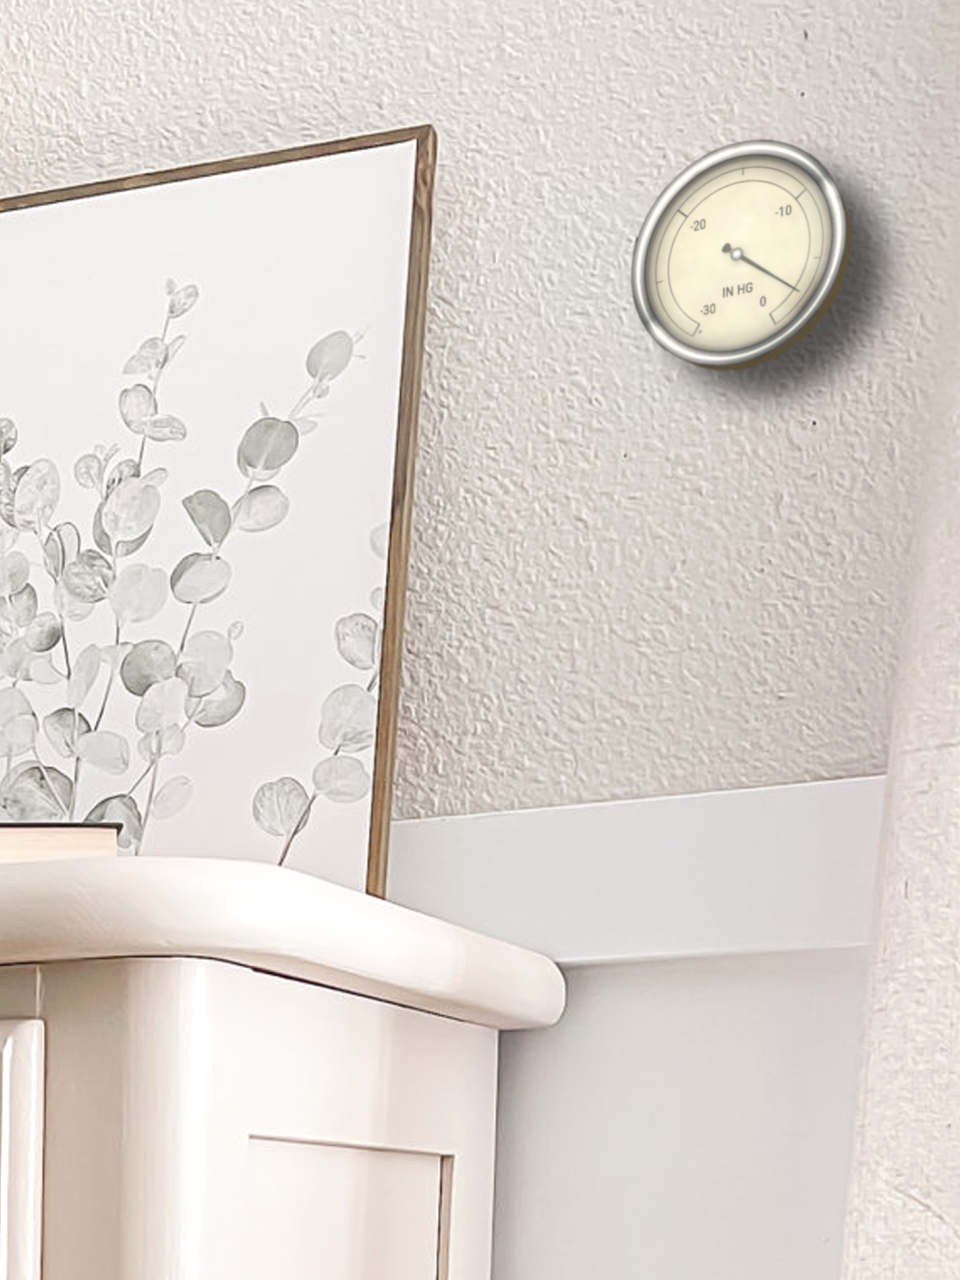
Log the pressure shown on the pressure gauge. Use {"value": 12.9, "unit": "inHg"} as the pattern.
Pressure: {"value": -2.5, "unit": "inHg"}
